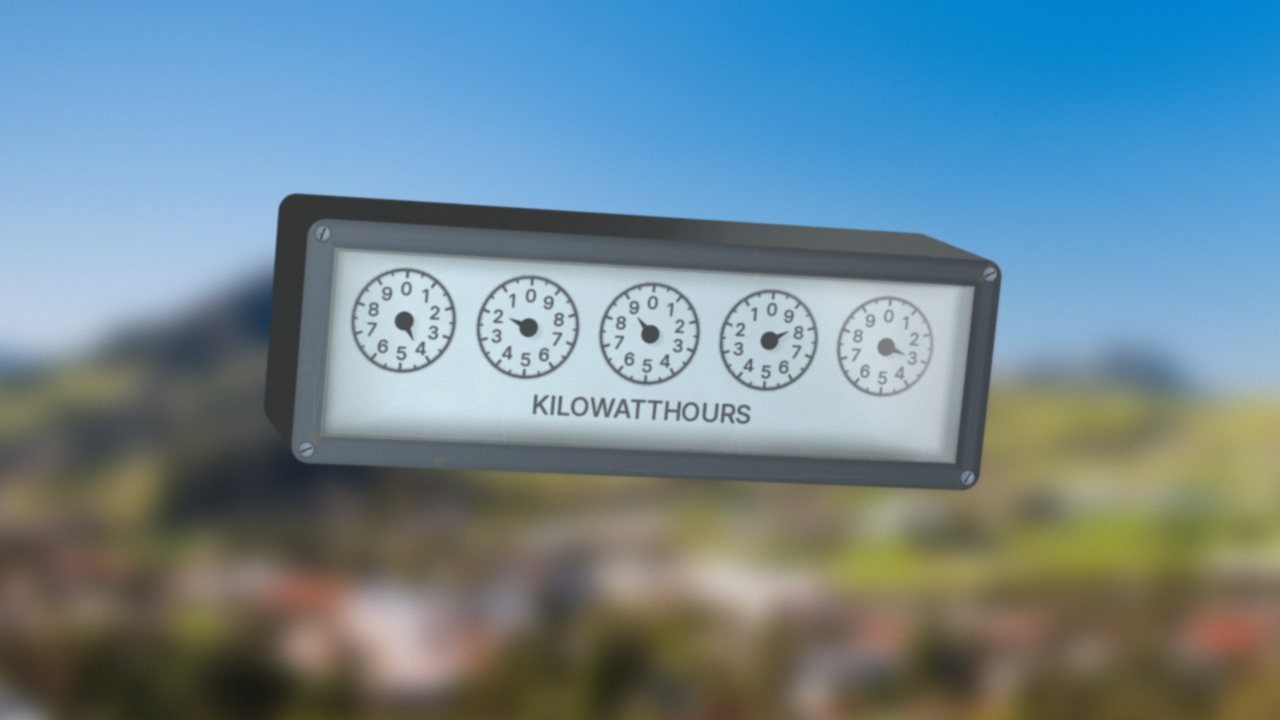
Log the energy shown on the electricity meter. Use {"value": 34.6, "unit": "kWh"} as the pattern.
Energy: {"value": 41883, "unit": "kWh"}
